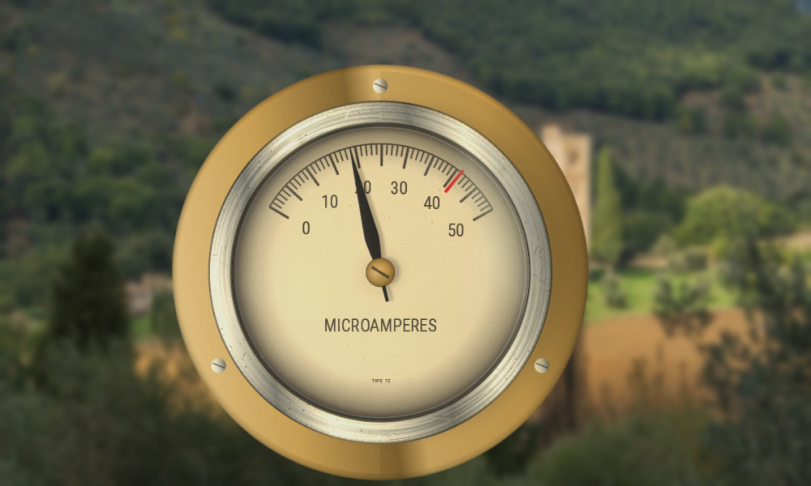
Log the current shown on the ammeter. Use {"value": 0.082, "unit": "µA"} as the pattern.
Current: {"value": 19, "unit": "µA"}
